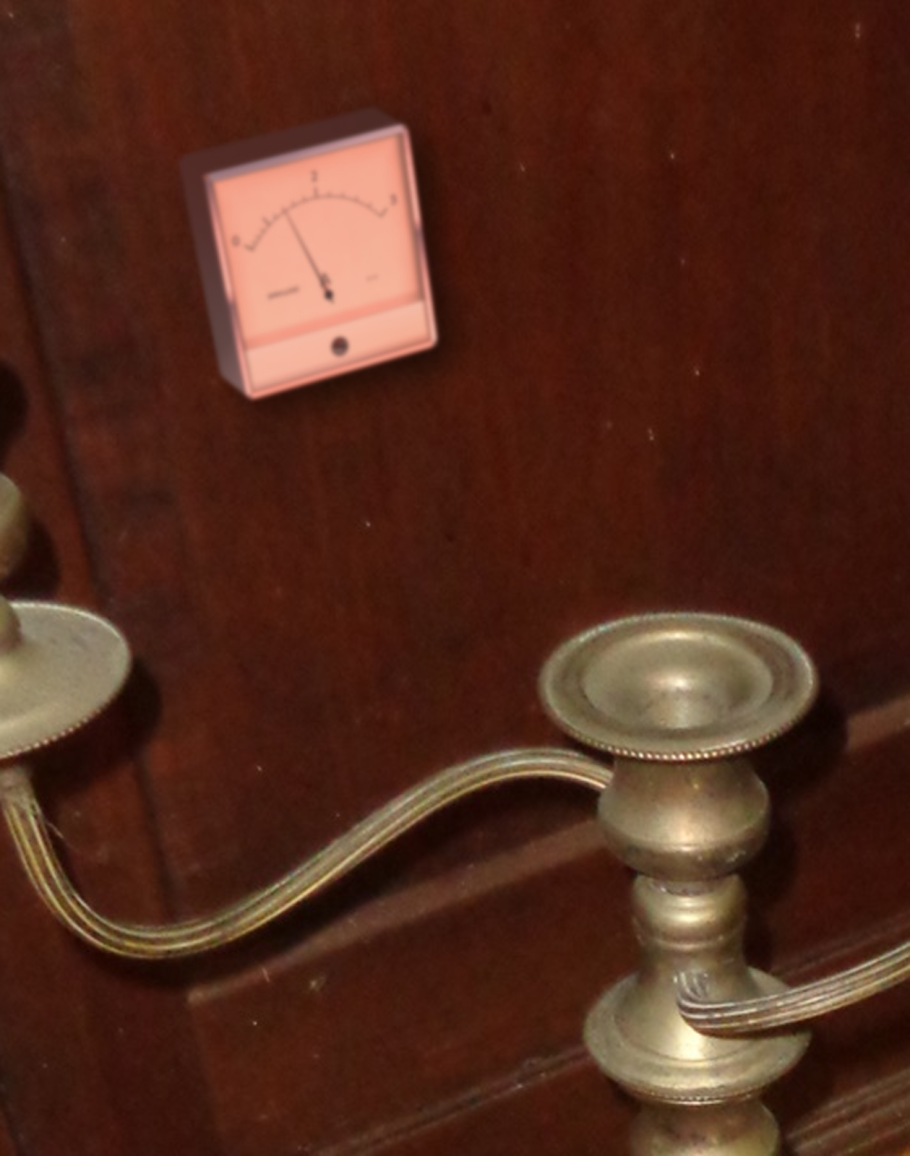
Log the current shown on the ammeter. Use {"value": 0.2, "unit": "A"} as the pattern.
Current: {"value": 1.4, "unit": "A"}
